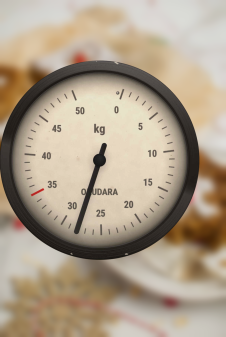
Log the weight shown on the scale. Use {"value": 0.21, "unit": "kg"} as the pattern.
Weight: {"value": 28, "unit": "kg"}
